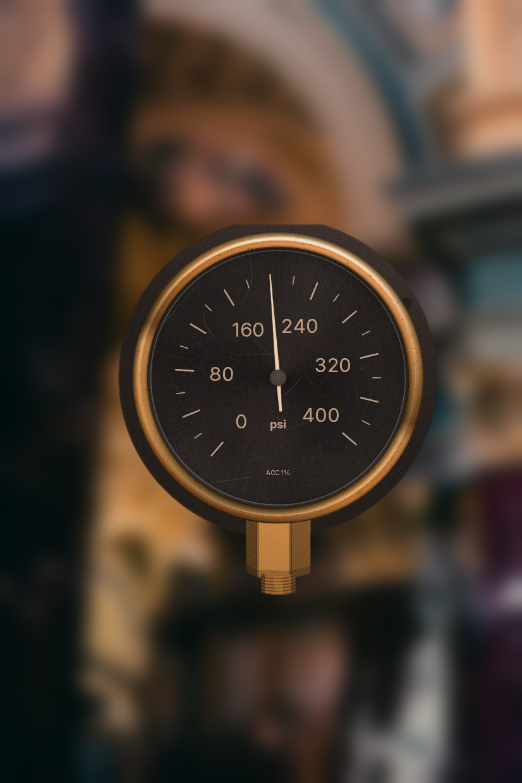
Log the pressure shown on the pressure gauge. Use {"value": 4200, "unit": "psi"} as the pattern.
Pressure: {"value": 200, "unit": "psi"}
